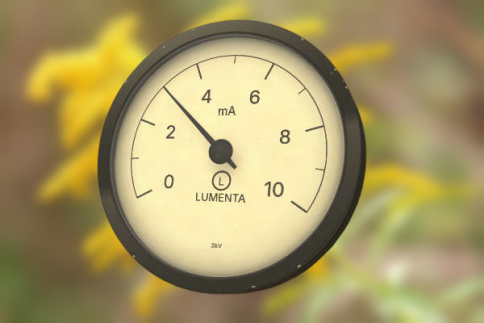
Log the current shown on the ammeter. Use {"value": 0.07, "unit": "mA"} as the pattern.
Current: {"value": 3, "unit": "mA"}
